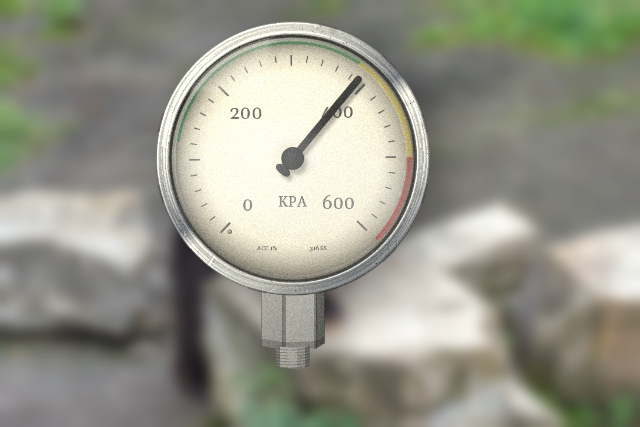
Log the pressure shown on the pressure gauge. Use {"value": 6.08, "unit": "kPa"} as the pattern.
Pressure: {"value": 390, "unit": "kPa"}
